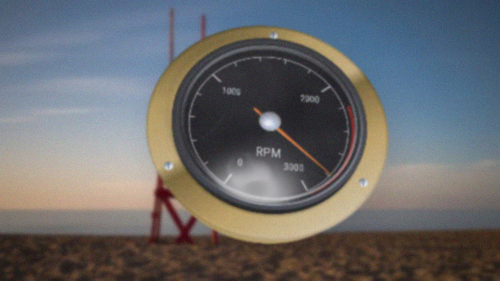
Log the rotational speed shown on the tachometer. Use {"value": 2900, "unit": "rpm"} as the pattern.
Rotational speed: {"value": 2800, "unit": "rpm"}
